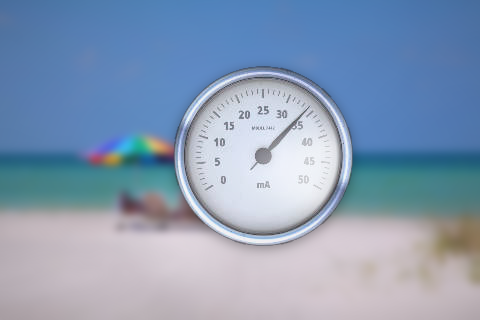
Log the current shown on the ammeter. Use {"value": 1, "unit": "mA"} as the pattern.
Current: {"value": 34, "unit": "mA"}
